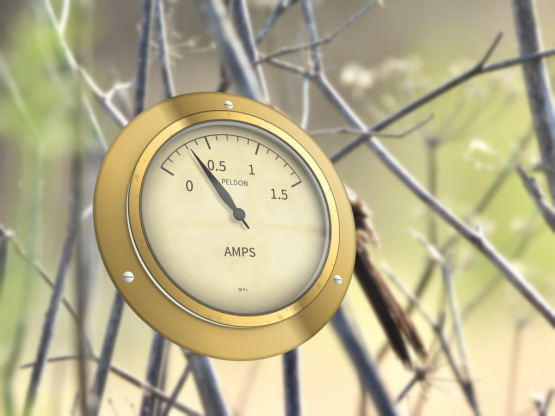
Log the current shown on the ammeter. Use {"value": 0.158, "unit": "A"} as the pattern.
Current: {"value": 0.3, "unit": "A"}
